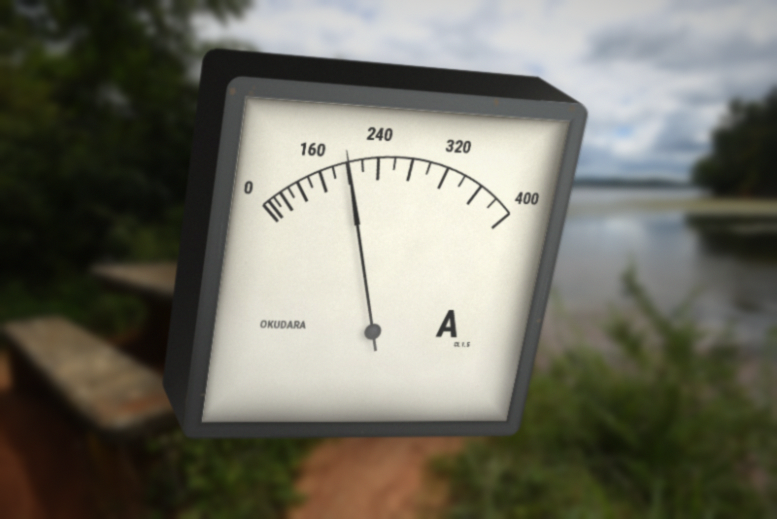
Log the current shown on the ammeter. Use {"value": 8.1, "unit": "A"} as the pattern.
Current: {"value": 200, "unit": "A"}
